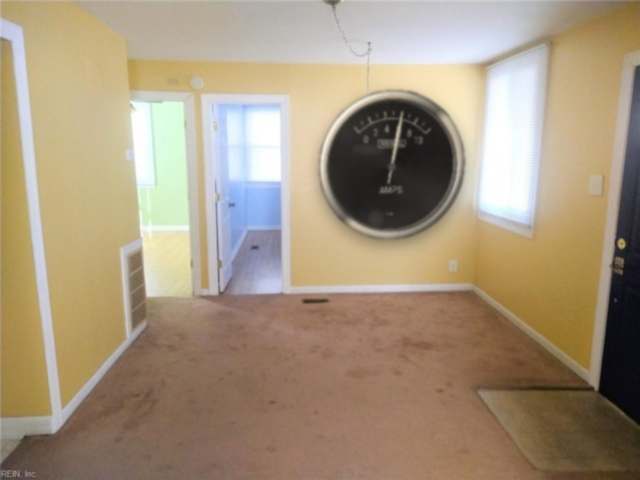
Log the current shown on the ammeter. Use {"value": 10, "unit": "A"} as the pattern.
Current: {"value": 6, "unit": "A"}
